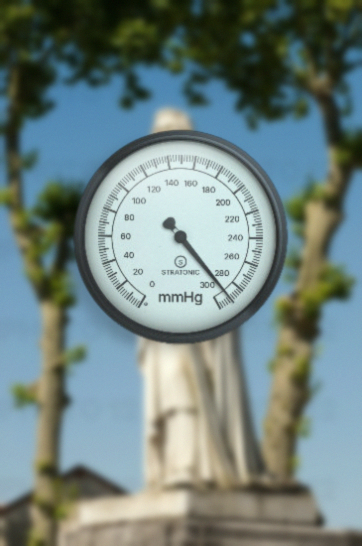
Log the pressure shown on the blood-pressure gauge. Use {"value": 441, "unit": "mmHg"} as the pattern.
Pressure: {"value": 290, "unit": "mmHg"}
